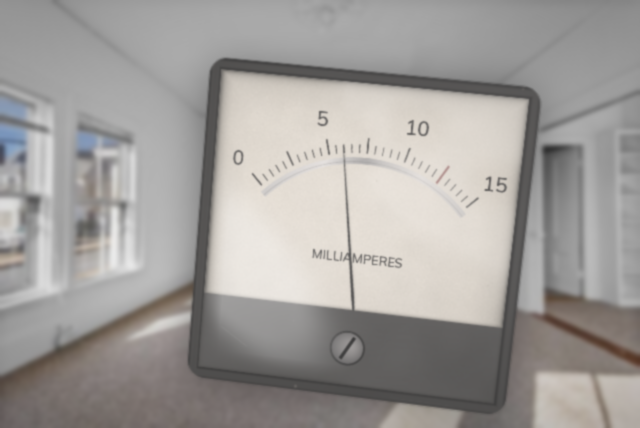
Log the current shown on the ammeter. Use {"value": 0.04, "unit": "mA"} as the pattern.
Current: {"value": 6, "unit": "mA"}
